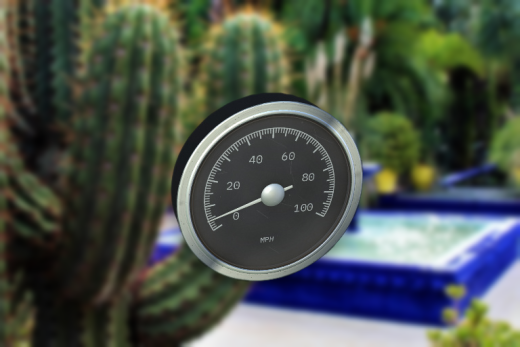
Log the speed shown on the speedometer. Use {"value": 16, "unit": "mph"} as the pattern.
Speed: {"value": 5, "unit": "mph"}
